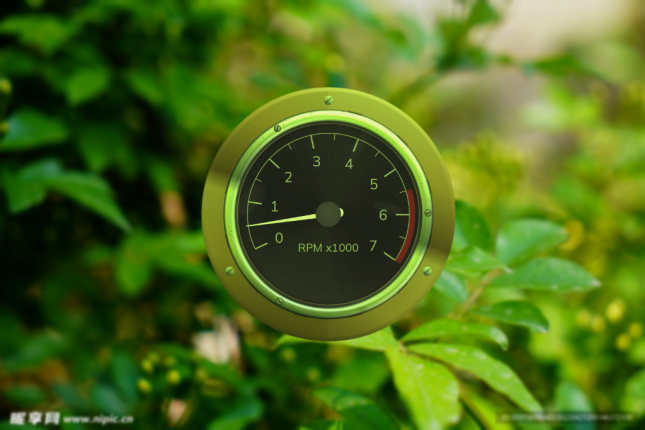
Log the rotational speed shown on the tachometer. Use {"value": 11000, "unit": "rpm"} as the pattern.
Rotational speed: {"value": 500, "unit": "rpm"}
